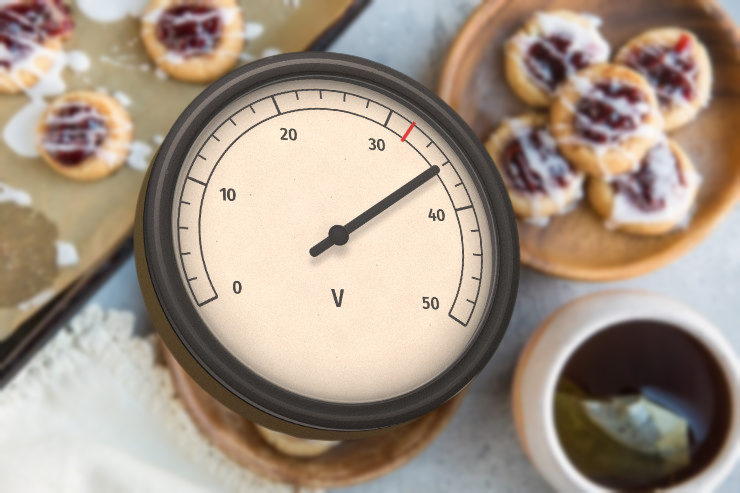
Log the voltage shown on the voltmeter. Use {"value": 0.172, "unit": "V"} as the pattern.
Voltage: {"value": 36, "unit": "V"}
